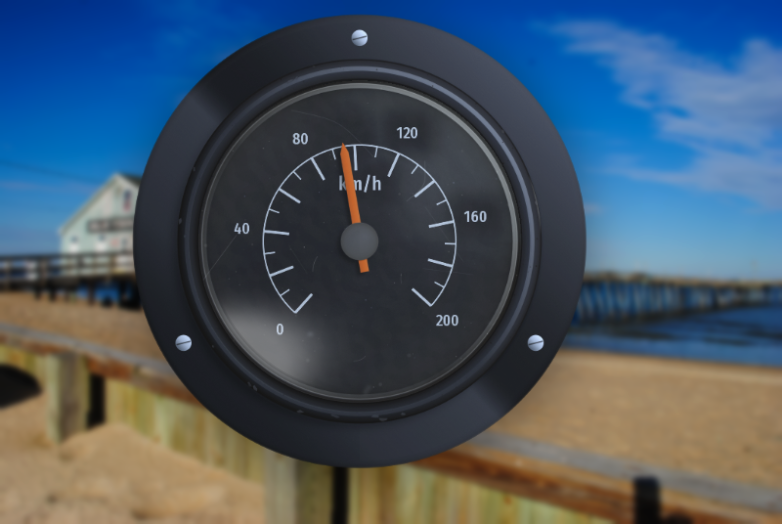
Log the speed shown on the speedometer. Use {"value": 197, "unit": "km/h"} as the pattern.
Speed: {"value": 95, "unit": "km/h"}
